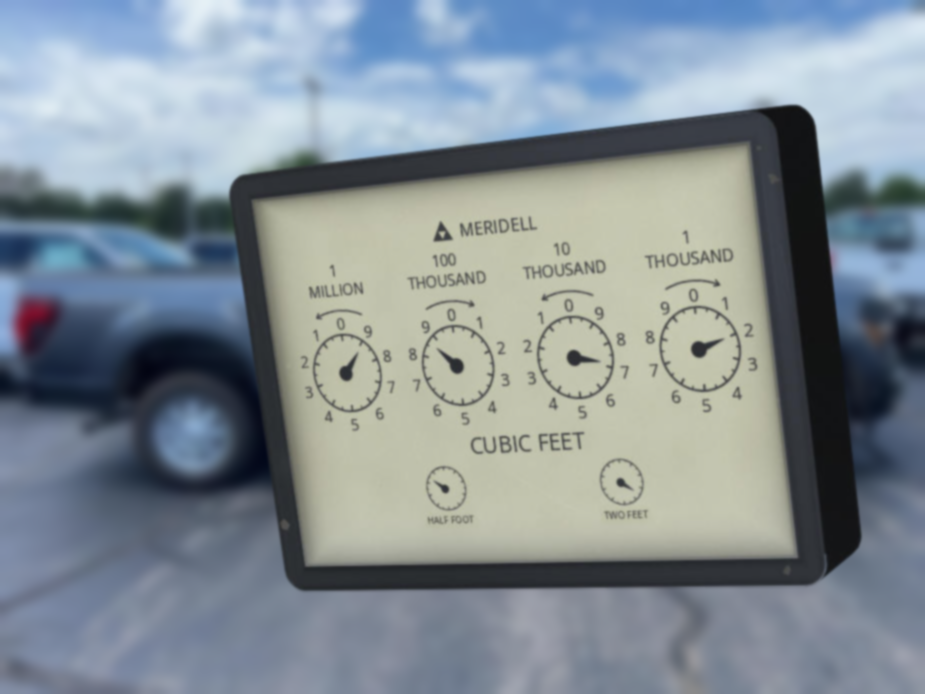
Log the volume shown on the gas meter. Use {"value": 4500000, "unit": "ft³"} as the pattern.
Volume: {"value": 887200, "unit": "ft³"}
